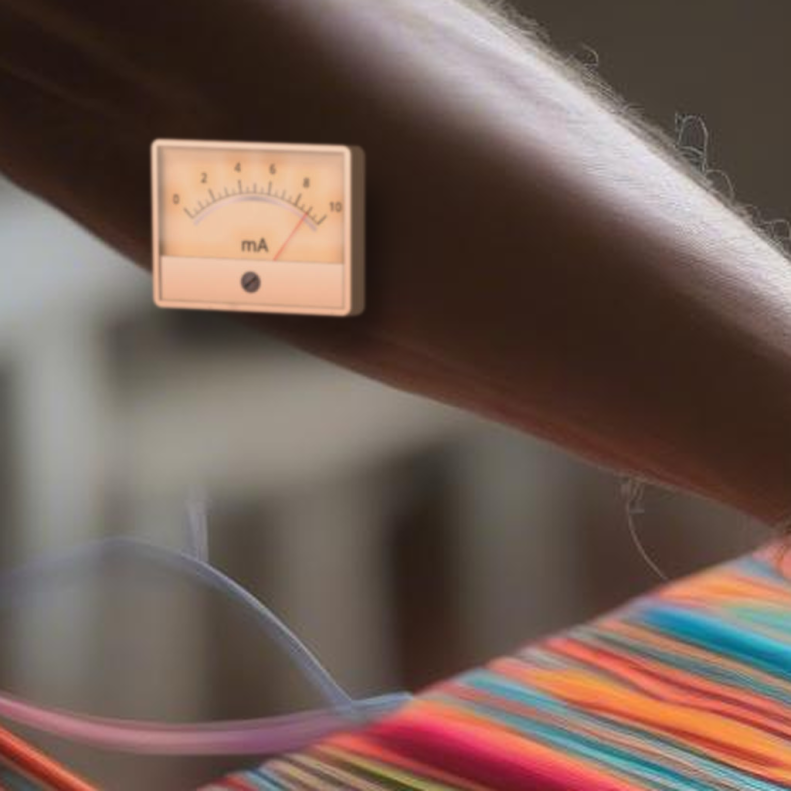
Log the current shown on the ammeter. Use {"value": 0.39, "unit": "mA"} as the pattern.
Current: {"value": 9, "unit": "mA"}
